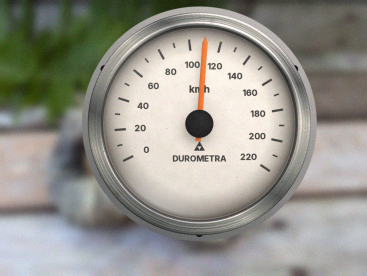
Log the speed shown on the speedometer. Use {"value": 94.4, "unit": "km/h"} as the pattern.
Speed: {"value": 110, "unit": "km/h"}
